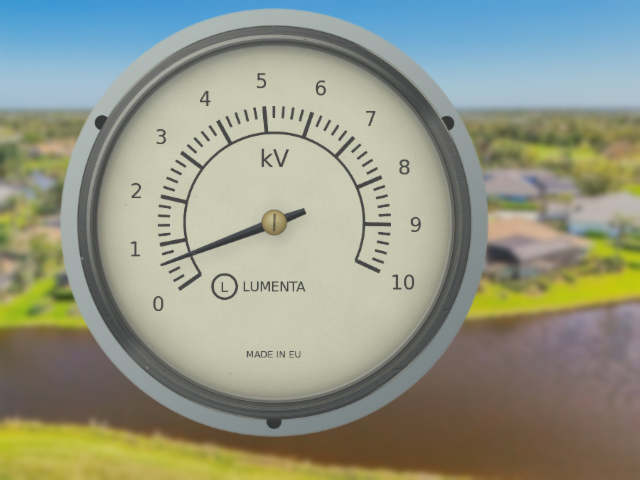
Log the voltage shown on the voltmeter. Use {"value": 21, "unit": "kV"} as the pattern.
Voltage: {"value": 0.6, "unit": "kV"}
